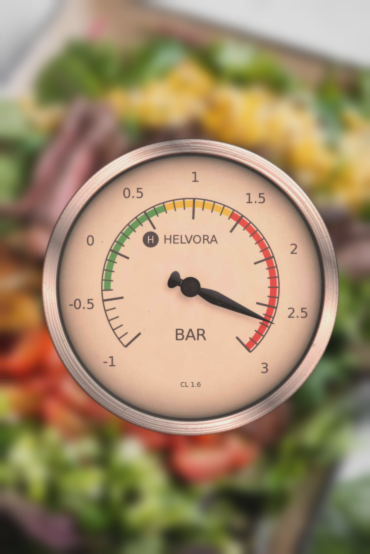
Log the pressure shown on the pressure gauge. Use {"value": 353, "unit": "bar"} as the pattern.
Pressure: {"value": 2.65, "unit": "bar"}
